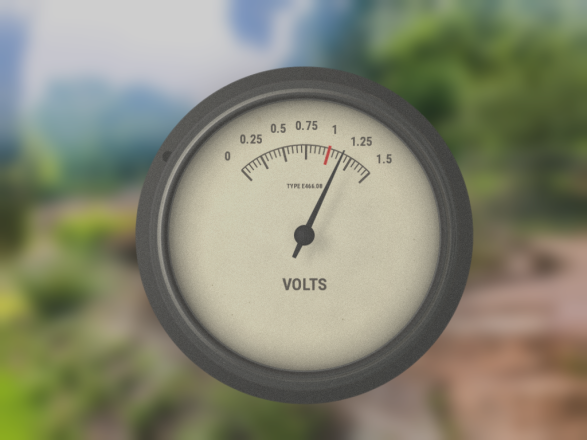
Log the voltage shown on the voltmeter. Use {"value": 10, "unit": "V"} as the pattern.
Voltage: {"value": 1.15, "unit": "V"}
